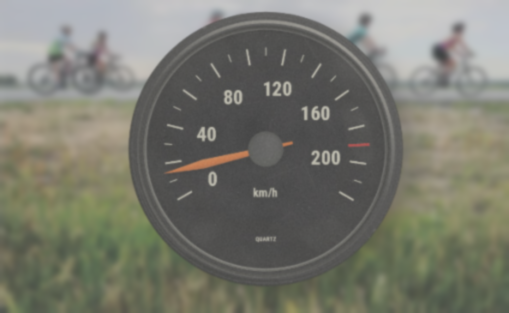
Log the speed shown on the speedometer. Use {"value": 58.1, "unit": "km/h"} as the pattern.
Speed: {"value": 15, "unit": "km/h"}
